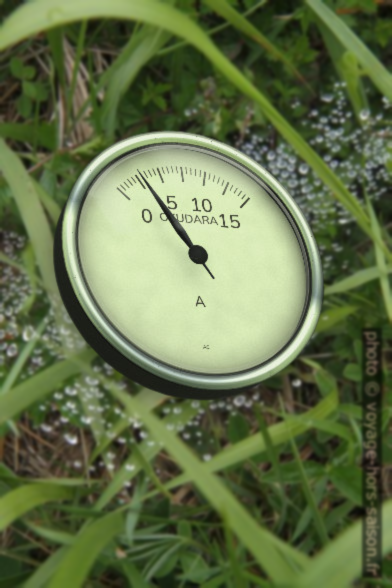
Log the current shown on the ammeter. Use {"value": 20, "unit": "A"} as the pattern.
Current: {"value": 2.5, "unit": "A"}
